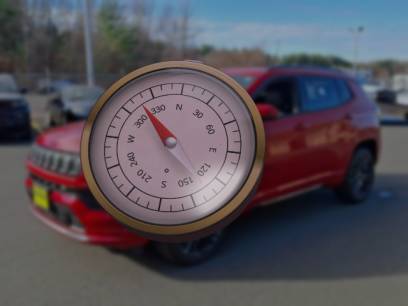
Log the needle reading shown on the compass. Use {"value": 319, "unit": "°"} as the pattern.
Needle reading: {"value": 315, "unit": "°"}
